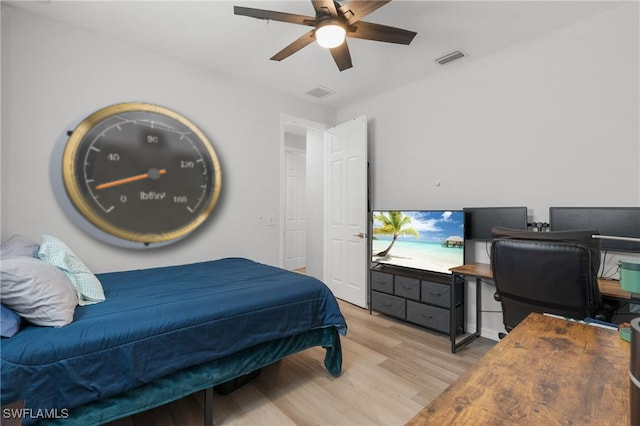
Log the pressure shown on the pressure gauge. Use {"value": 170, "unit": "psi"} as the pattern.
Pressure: {"value": 15, "unit": "psi"}
